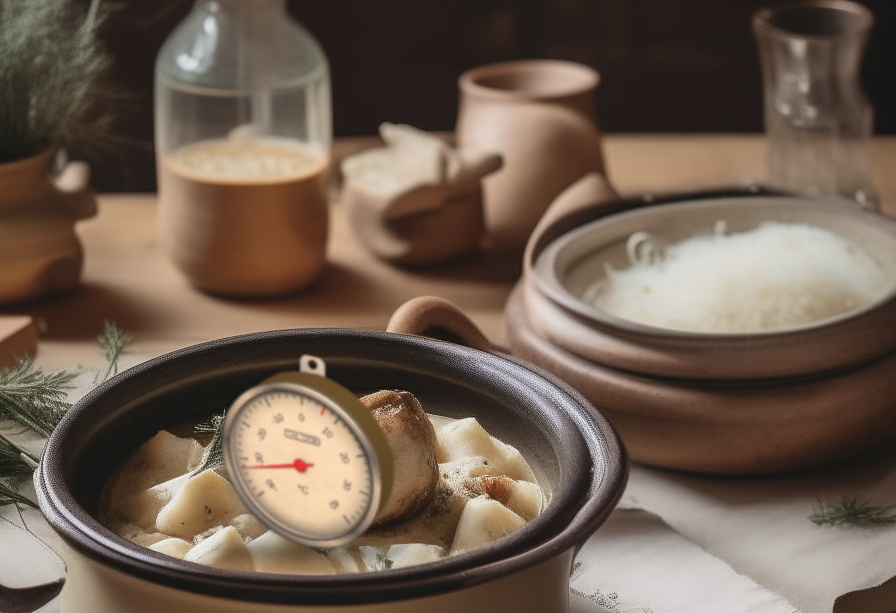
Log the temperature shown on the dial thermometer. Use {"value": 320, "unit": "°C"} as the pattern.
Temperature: {"value": -32, "unit": "°C"}
